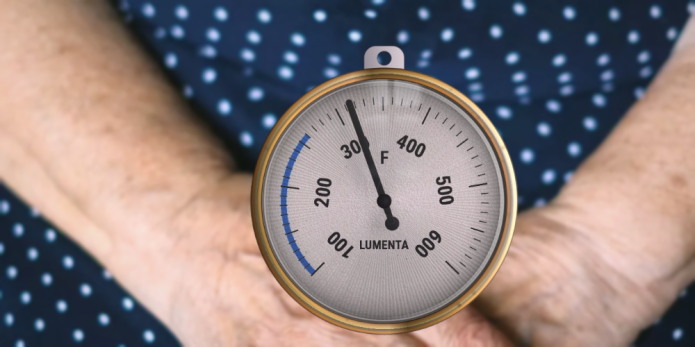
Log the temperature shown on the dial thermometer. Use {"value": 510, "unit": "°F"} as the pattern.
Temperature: {"value": 315, "unit": "°F"}
